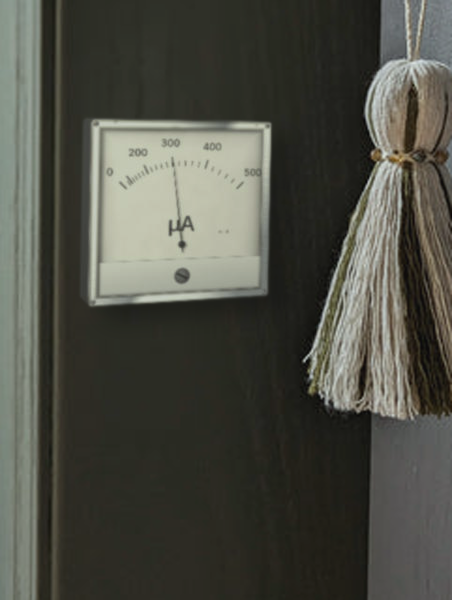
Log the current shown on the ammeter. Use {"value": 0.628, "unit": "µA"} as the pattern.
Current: {"value": 300, "unit": "µA"}
